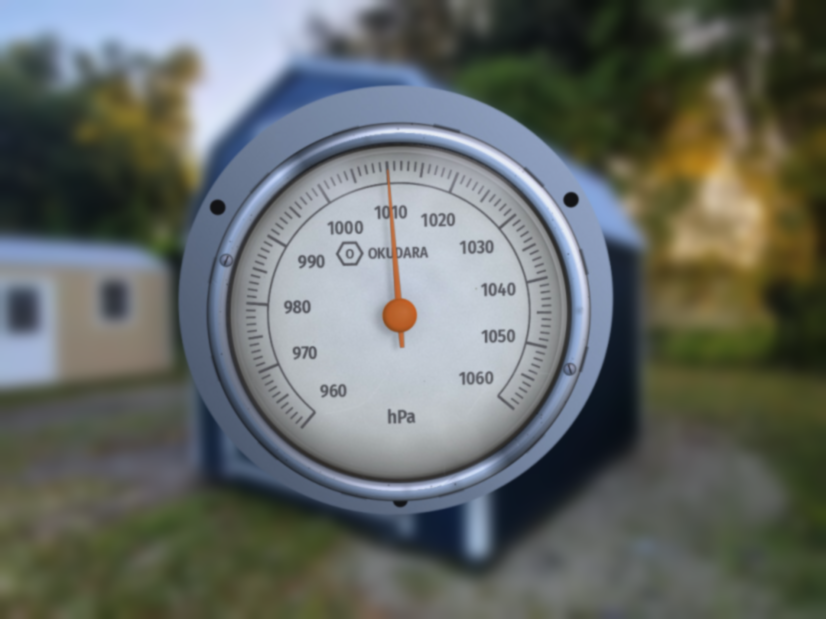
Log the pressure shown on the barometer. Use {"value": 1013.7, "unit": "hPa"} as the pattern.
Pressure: {"value": 1010, "unit": "hPa"}
